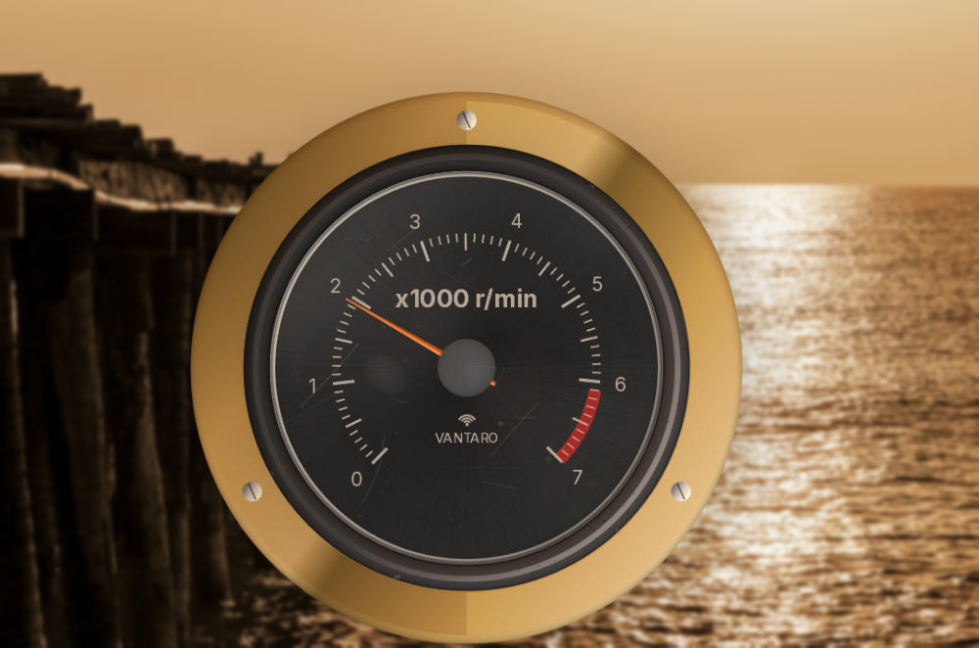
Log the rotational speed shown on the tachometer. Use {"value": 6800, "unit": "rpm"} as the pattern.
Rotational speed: {"value": 1950, "unit": "rpm"}
